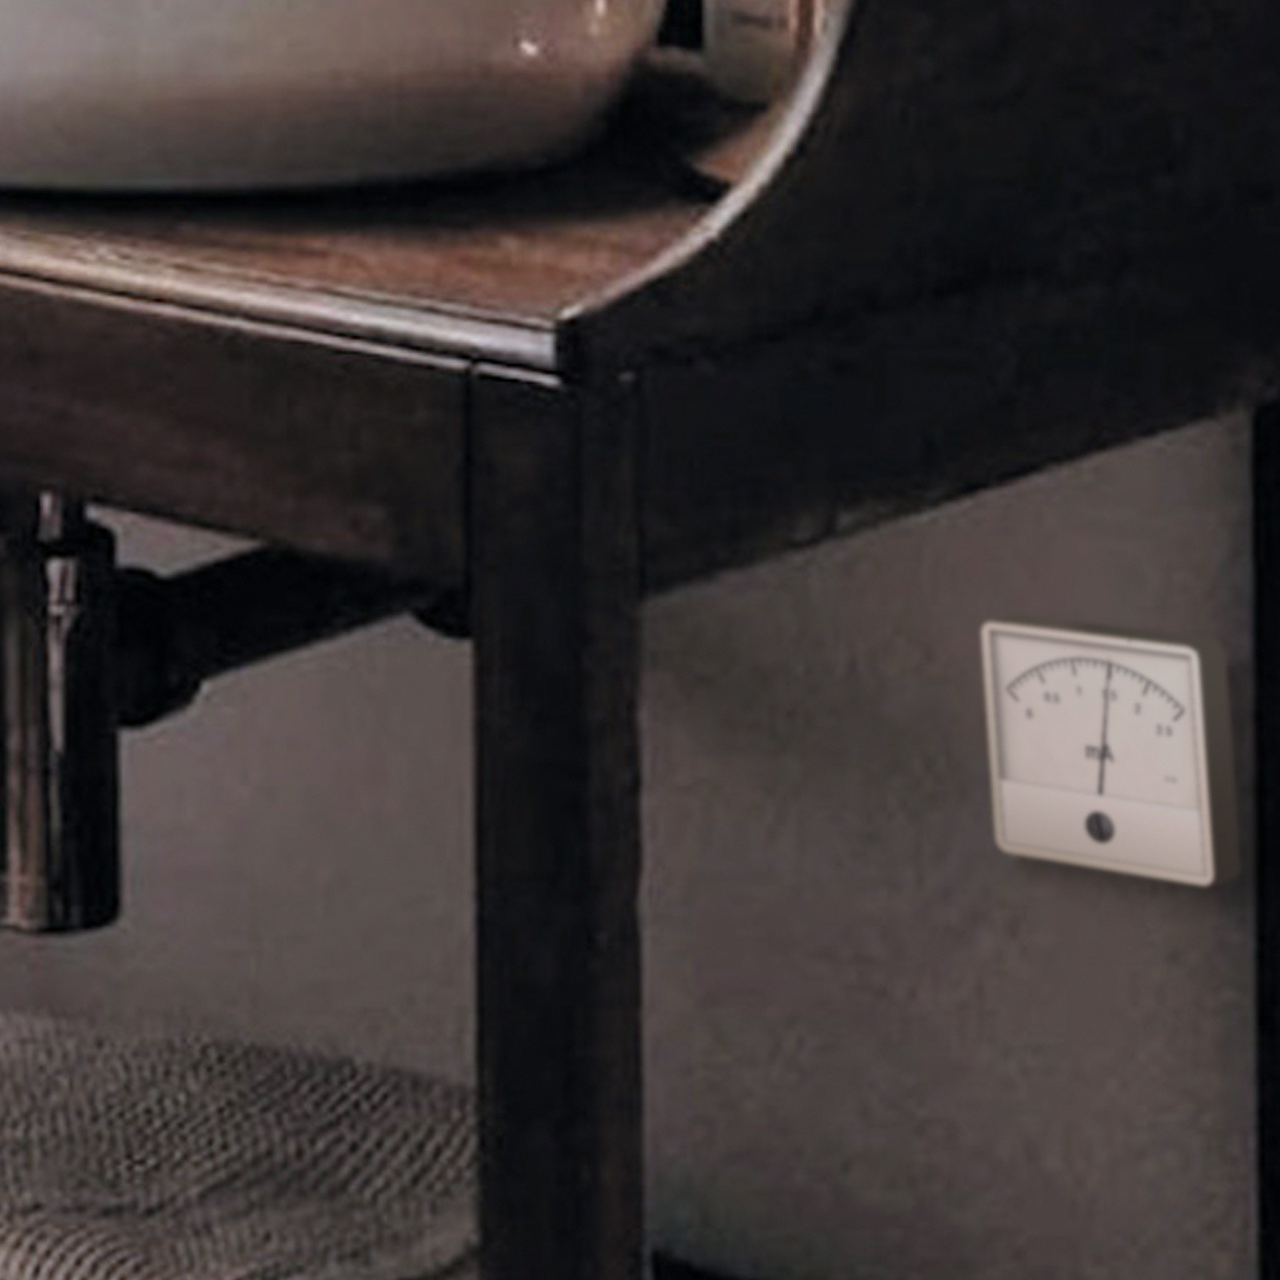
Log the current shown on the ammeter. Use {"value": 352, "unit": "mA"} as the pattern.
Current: {"value": 1.5, "unit": "mA"}
